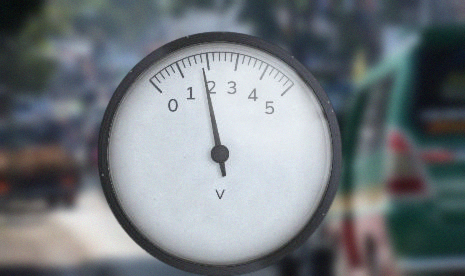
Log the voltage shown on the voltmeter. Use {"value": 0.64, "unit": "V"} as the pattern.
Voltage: {"value": 1.8, "unit": "V"}
